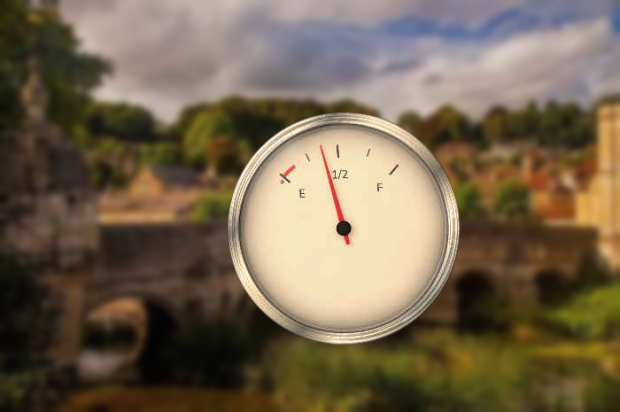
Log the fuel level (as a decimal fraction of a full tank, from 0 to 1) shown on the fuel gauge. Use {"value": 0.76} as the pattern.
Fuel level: {"value": 0.375}
